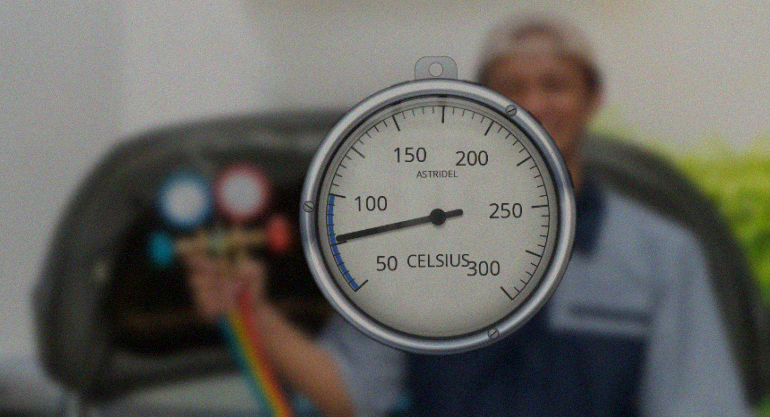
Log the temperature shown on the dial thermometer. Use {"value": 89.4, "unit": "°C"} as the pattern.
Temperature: {"value": 77.5, "unit": "°C"}
